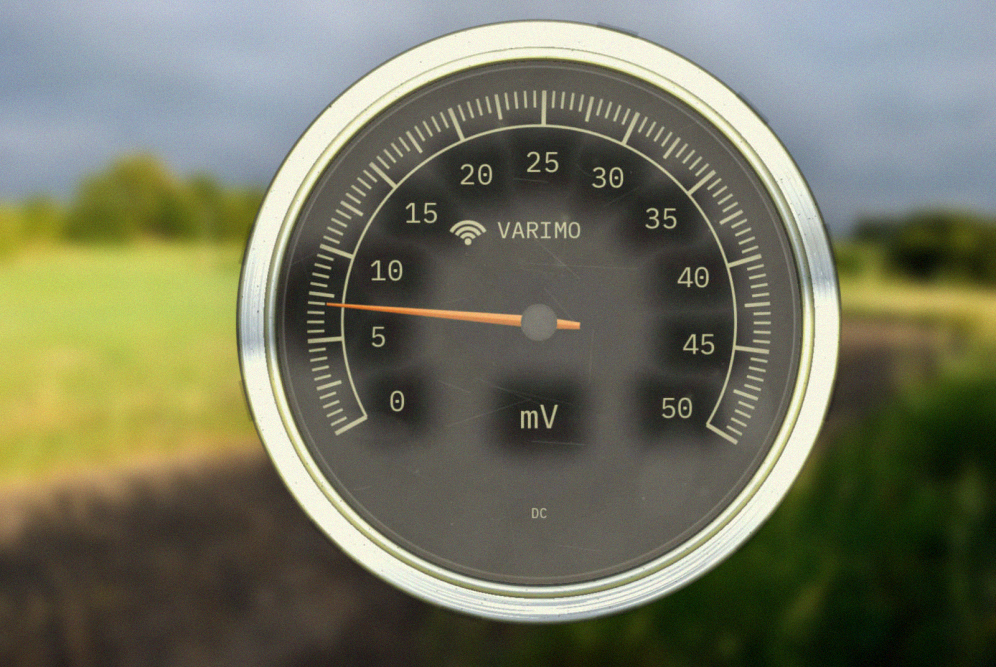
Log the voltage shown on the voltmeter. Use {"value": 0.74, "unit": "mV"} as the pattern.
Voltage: {"value": 7, "unit": "mV"}
